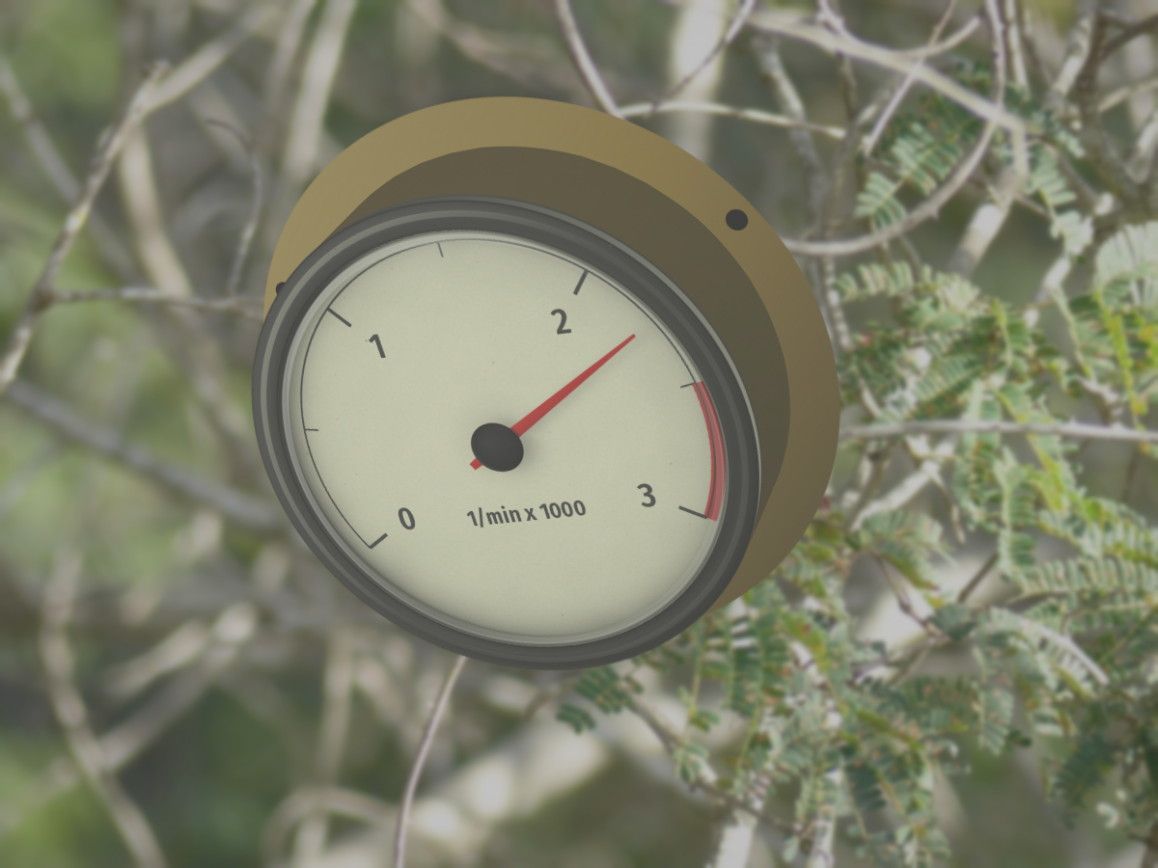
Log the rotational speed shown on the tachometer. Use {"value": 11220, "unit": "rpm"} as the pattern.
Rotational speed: {"value": 2250, "unit": "rpm"}
